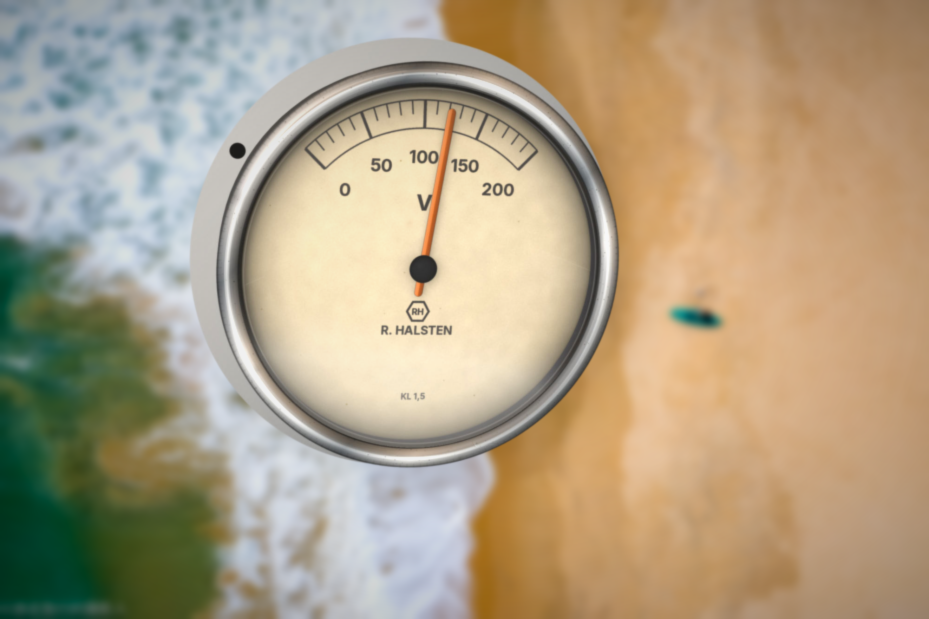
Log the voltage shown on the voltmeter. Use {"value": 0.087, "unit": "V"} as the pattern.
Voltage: {"value": 120, "unit": "V"}
